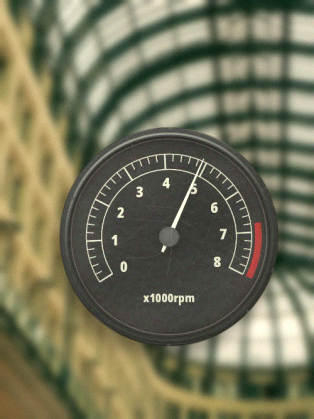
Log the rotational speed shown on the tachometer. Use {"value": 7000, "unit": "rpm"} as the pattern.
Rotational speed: {"value": 4900, "unit": "rpm"}
